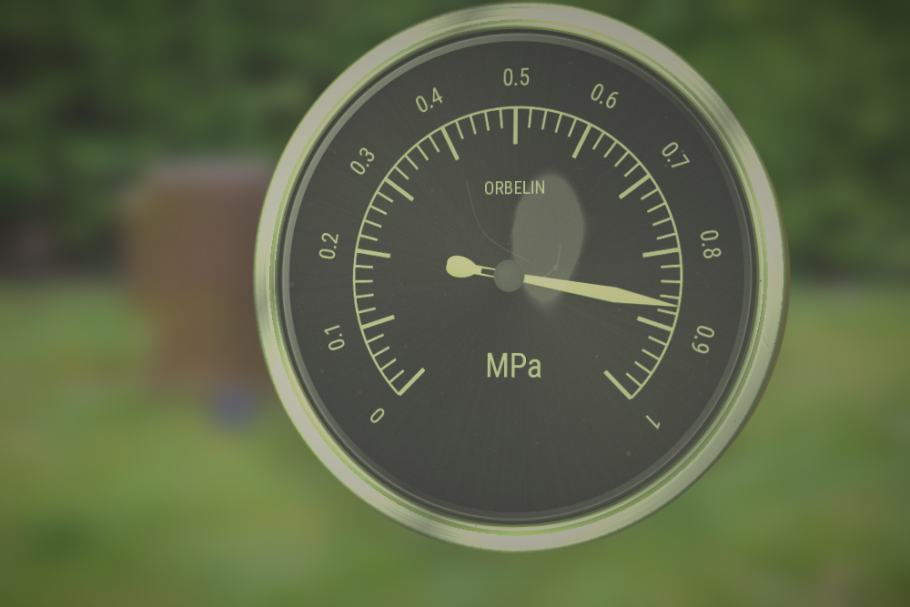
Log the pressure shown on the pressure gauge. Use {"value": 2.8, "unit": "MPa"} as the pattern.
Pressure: {"value": 0.87, "unit": "MPa"}
